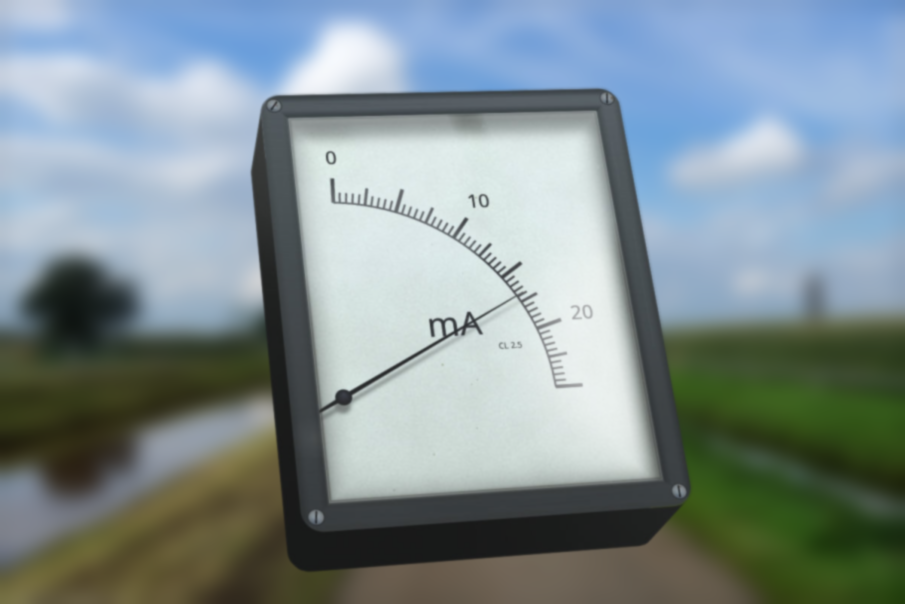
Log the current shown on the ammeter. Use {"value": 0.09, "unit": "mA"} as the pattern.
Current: {"value": 17, "unit": "mA"}
